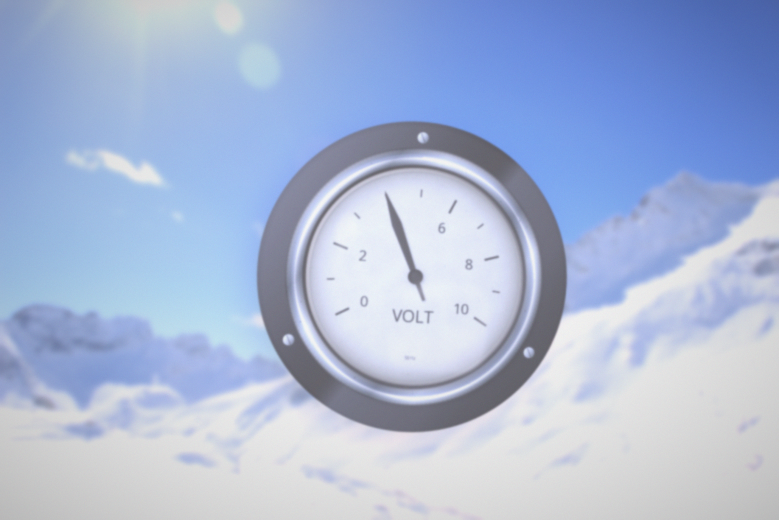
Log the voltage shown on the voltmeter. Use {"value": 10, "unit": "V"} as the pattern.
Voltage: {"value": 4, "unit": "V"}
